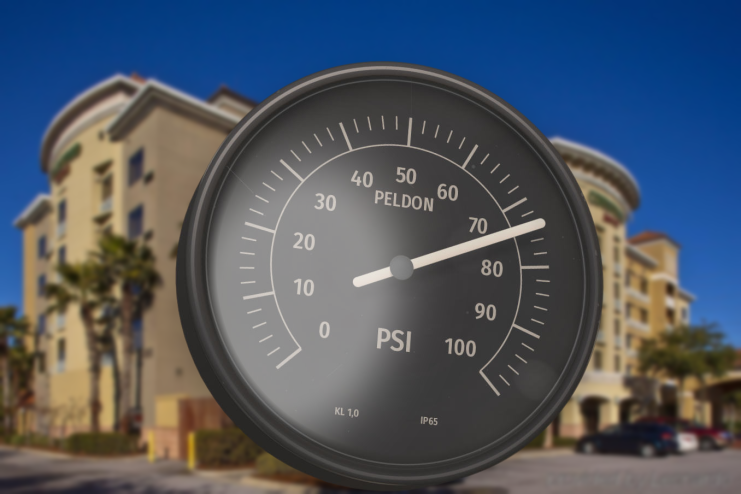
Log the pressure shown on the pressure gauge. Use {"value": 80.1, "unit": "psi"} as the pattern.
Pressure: {"value": 74, "unit": "psi"}
